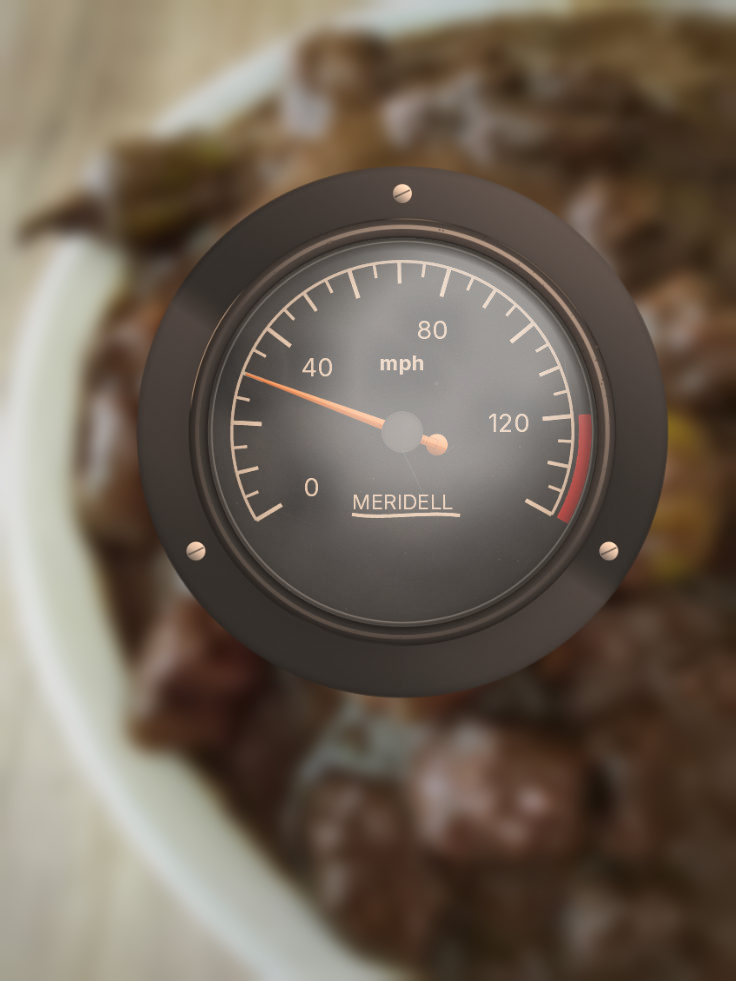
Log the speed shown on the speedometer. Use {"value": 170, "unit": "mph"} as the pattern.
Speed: {"value": 30, "unit": "mph"}
